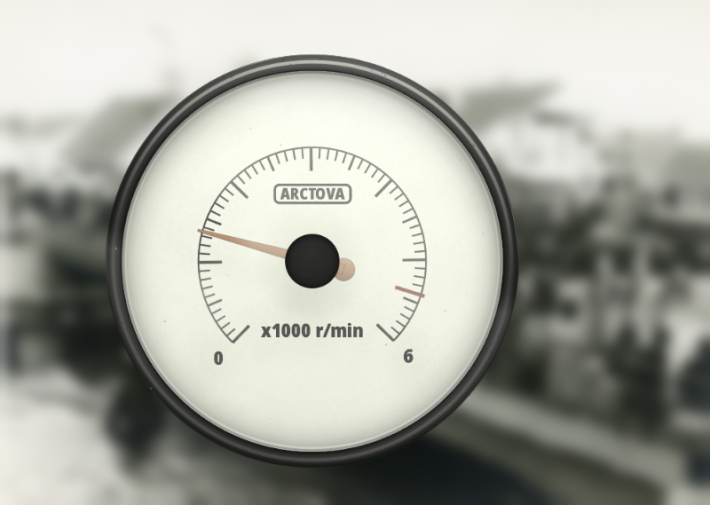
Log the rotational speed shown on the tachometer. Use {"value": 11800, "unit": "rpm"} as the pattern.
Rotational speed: {"value": 1350, "unit": "rpm"}
